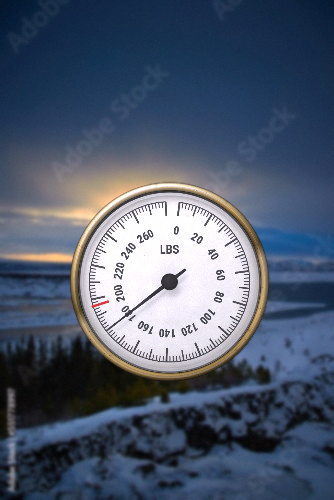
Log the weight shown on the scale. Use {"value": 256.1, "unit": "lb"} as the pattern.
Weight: {"value": 180, "unit": "lb"}
